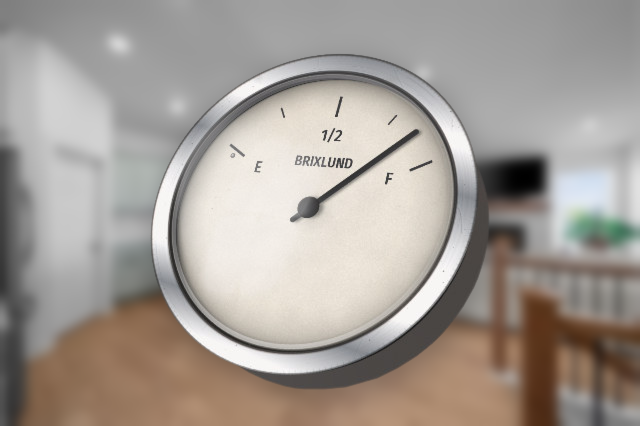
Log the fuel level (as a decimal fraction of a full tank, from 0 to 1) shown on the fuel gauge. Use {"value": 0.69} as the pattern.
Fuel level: {"value": 0.875}
